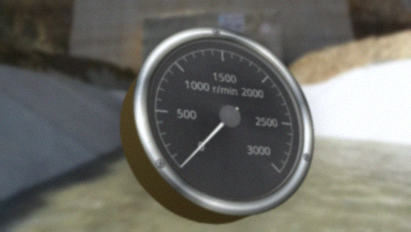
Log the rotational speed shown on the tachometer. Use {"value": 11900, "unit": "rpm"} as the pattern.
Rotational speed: {"value": 0, "unit": "rpm"}
